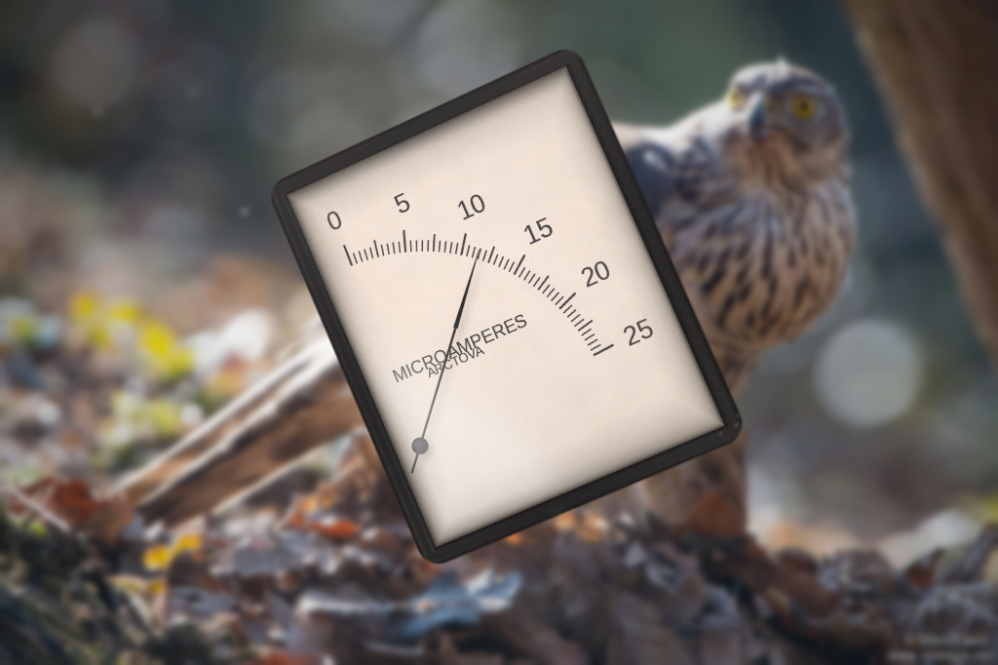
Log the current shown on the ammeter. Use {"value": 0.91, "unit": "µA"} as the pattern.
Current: {"value": 11.5, "unit": "µA"}
